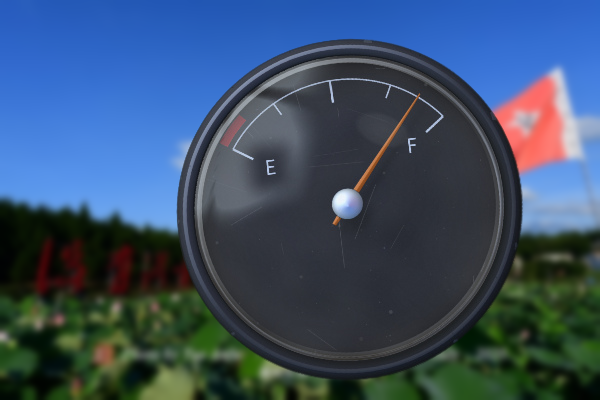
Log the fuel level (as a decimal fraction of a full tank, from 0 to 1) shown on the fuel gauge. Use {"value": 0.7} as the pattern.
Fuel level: {"value": 0.875}
